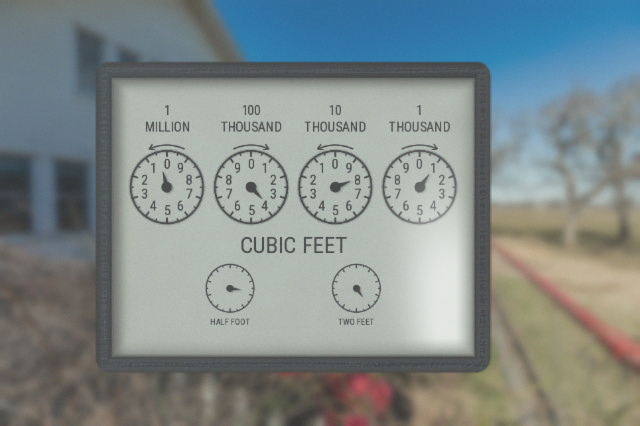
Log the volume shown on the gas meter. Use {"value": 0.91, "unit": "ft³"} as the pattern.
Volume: {"value": 38100, "unit": "ft³"}
